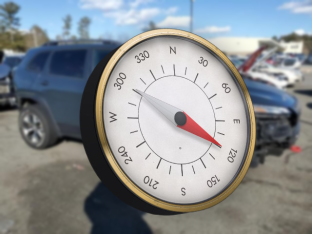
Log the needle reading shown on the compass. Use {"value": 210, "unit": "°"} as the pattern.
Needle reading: {"value": 120, "unit": "°"}
